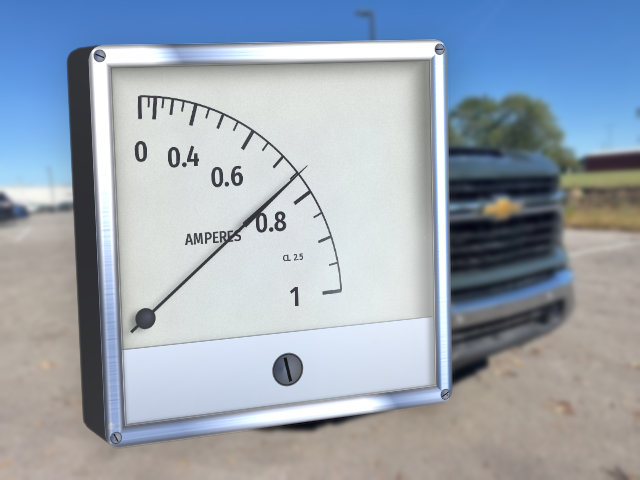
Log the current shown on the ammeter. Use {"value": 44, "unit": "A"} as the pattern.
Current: {"value": 0.75, "unit": "A"}
